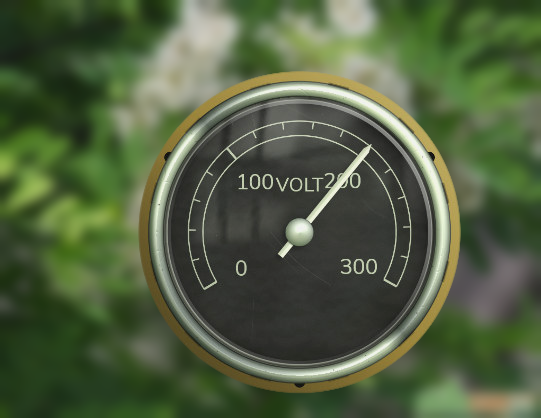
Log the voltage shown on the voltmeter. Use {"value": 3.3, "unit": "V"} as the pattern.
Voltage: {"value": 200, "unit": "V"}
